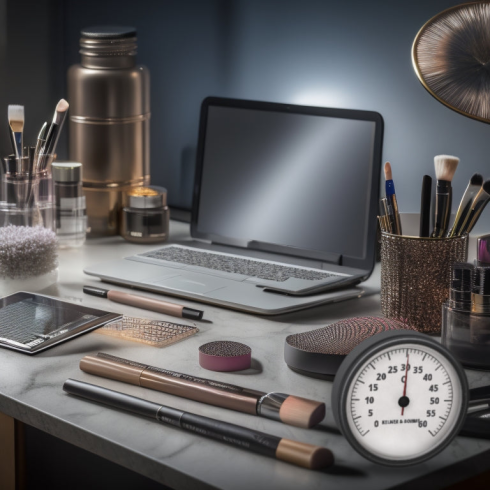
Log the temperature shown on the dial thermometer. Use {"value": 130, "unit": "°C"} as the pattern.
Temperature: {"value": 30, "unit": "°C"}
